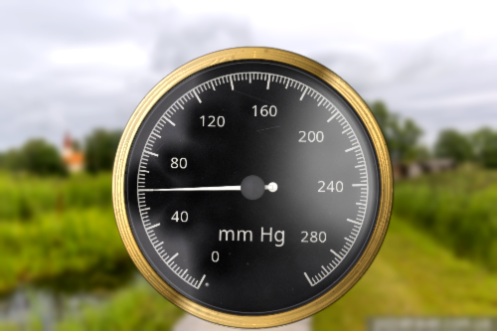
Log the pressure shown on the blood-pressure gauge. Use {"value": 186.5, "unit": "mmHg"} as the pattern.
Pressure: {"value": 60, "unit": "mmHg"}
